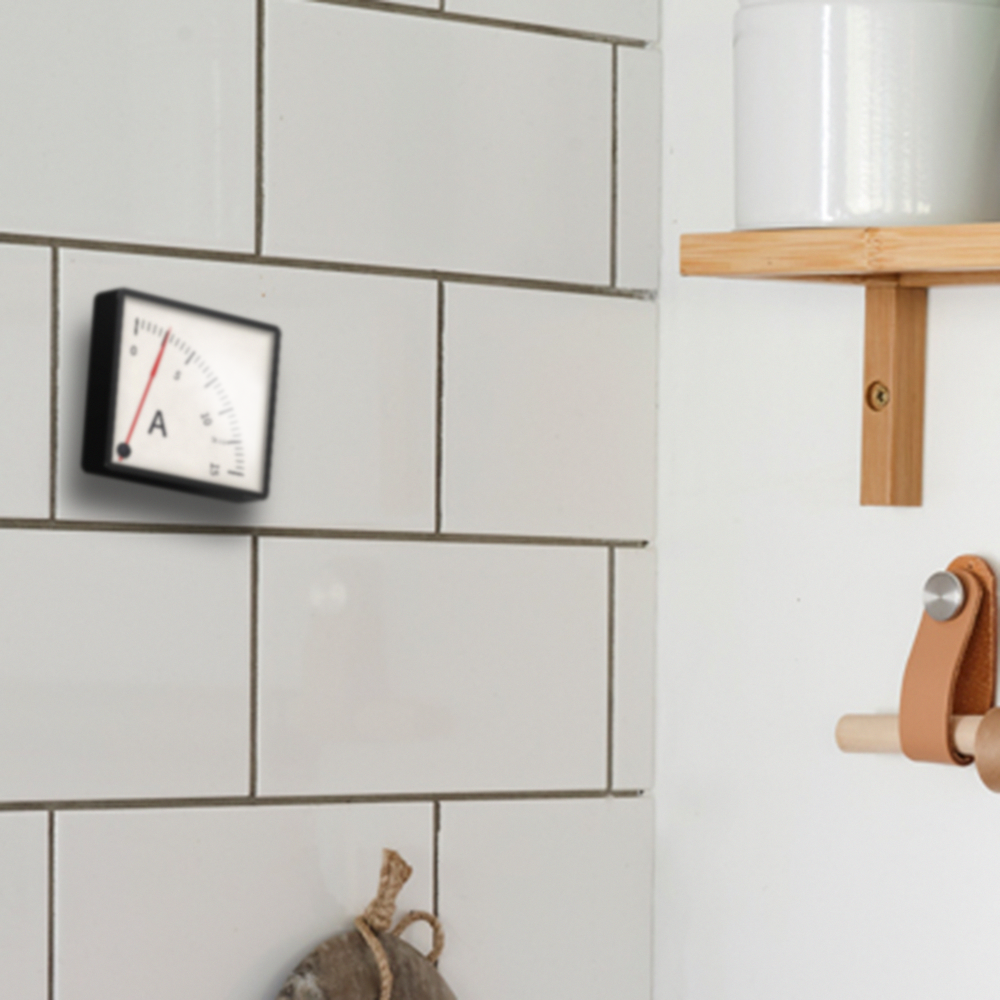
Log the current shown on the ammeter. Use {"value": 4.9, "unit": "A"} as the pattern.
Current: {"value": 2.5, "unit": "A"}
